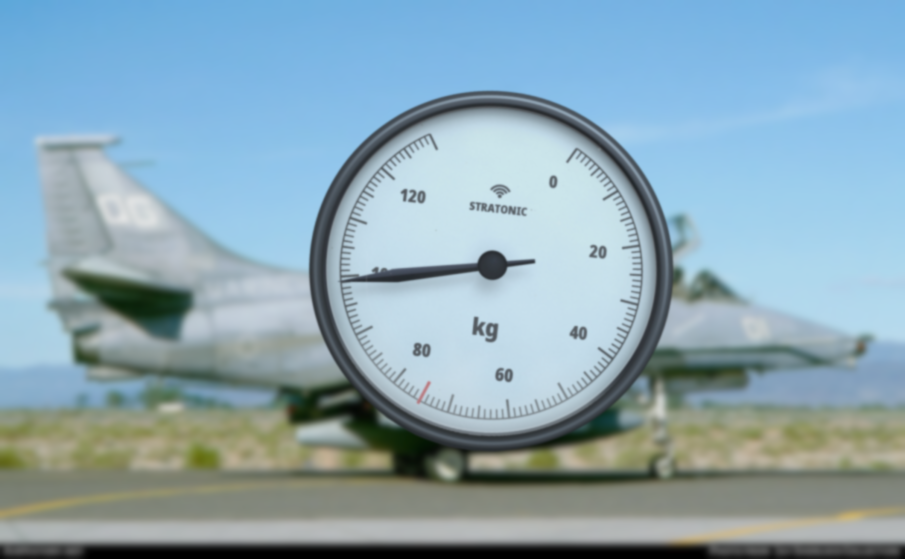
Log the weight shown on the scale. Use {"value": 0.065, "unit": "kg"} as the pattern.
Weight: {"value": 99, "unit": "kg"}
